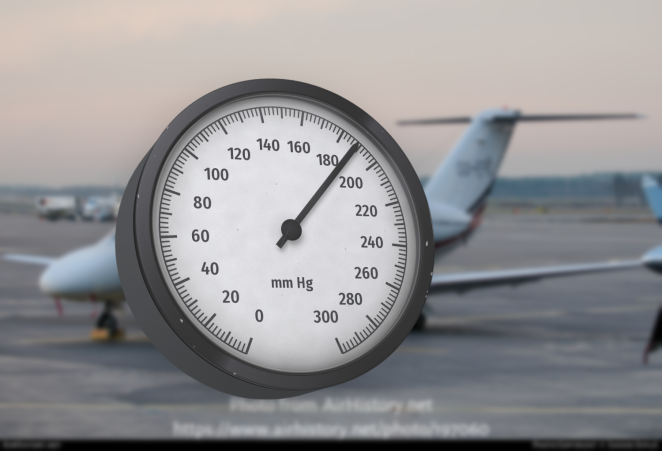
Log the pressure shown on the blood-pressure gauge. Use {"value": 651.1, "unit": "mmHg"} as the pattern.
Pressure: {"value": 188, "unit": "mmHg"}
